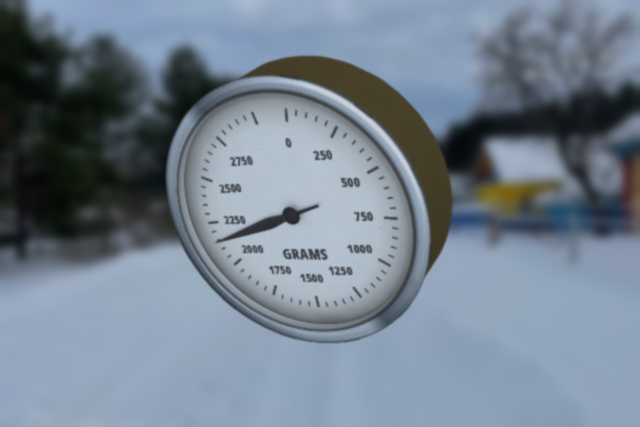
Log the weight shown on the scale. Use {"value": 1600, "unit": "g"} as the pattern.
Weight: {"value": 2150, "unit": "g"}
